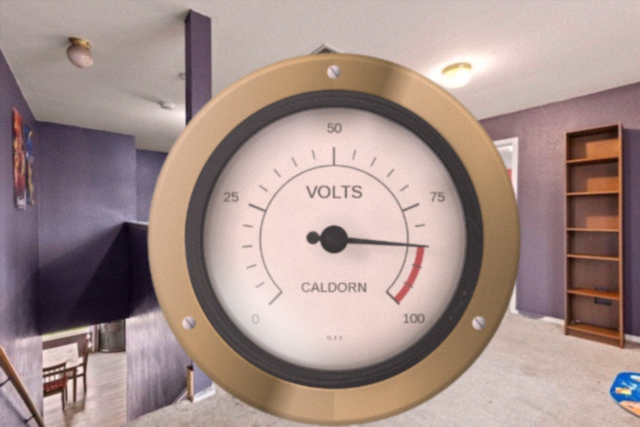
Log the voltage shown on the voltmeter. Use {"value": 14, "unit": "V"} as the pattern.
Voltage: {"value": 85, "unit": "V"}
